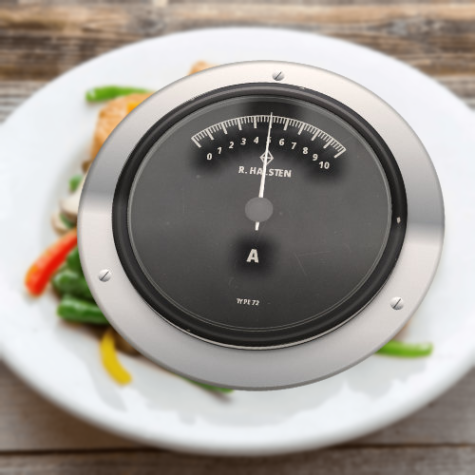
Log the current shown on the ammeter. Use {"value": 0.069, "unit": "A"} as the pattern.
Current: {"value": 5, "unit": "A"}
